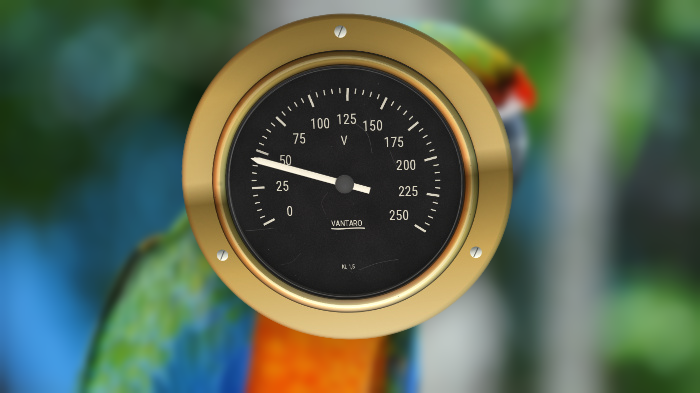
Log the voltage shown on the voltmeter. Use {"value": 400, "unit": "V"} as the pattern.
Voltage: {"value": 45, "unit": "V"}
